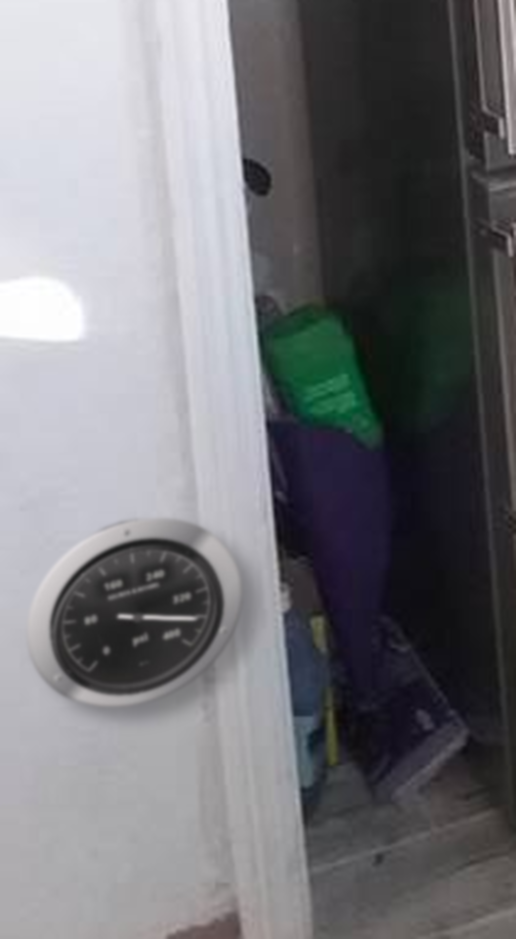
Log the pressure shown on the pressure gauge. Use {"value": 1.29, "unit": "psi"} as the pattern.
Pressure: {"value": 360, "unit": "psi"}
